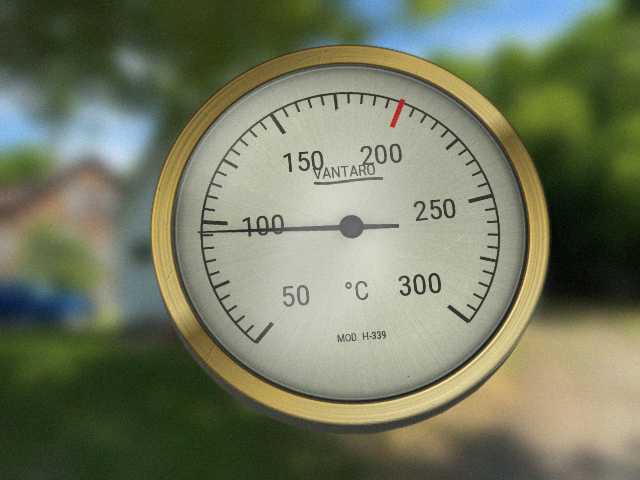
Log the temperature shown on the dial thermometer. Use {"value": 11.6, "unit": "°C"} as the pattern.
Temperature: {"value": 95, "unit": "°C"}
